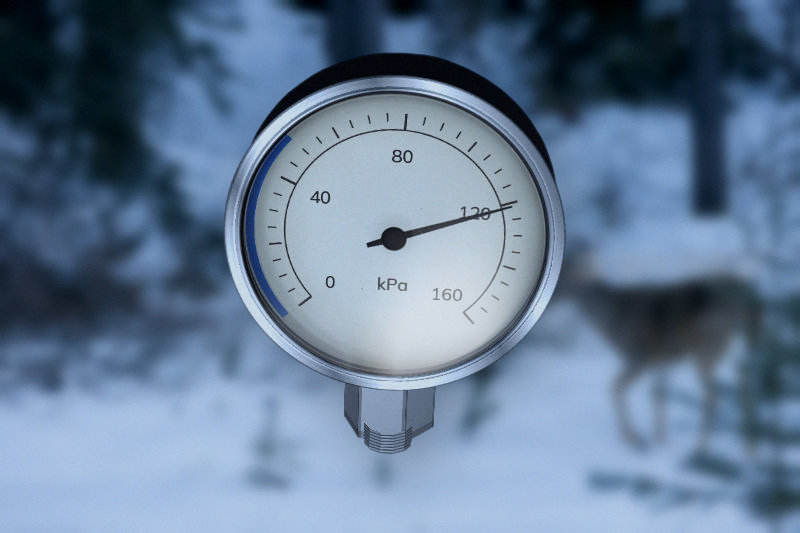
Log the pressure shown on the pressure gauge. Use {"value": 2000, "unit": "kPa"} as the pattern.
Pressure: {"value": 120, "unit": "kPa"}
